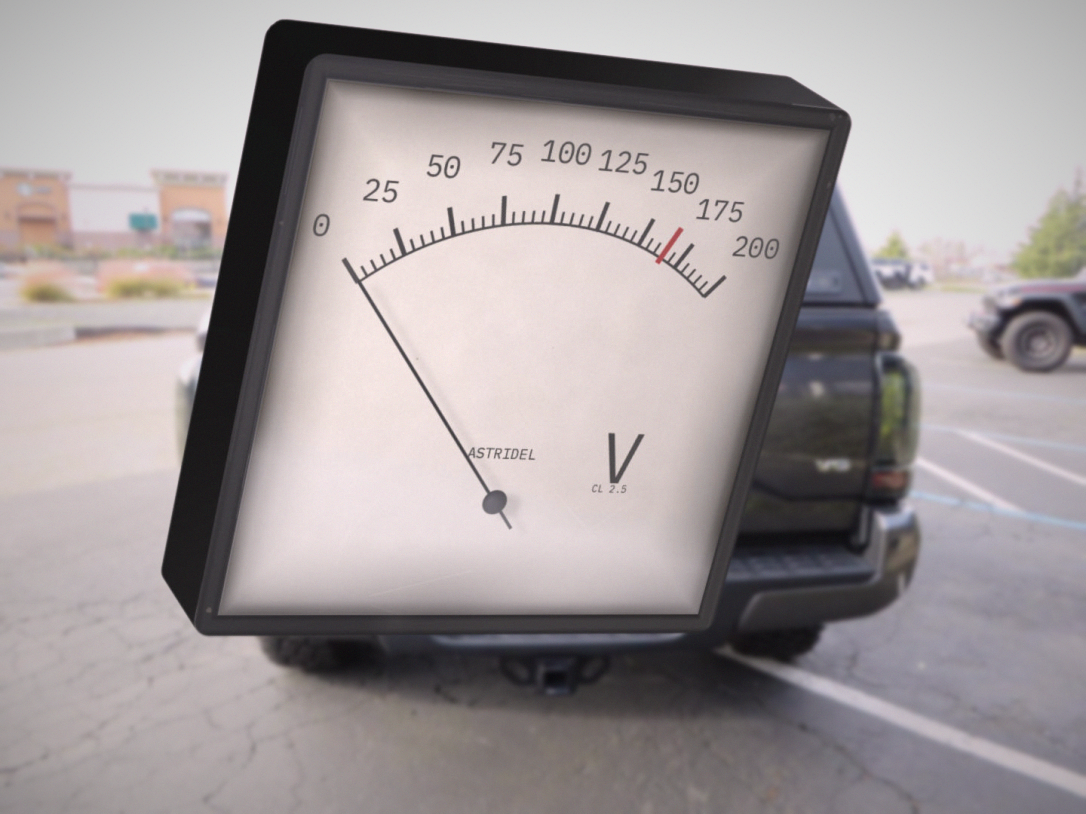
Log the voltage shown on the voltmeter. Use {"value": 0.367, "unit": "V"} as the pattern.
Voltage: {"value": 0, "unit": "V"}
